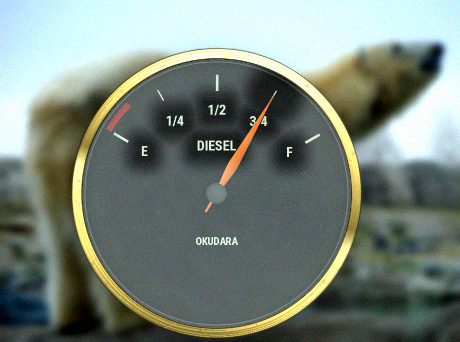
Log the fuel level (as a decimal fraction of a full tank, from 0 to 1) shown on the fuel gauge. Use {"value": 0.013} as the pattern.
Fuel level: {"value": 0.75}
